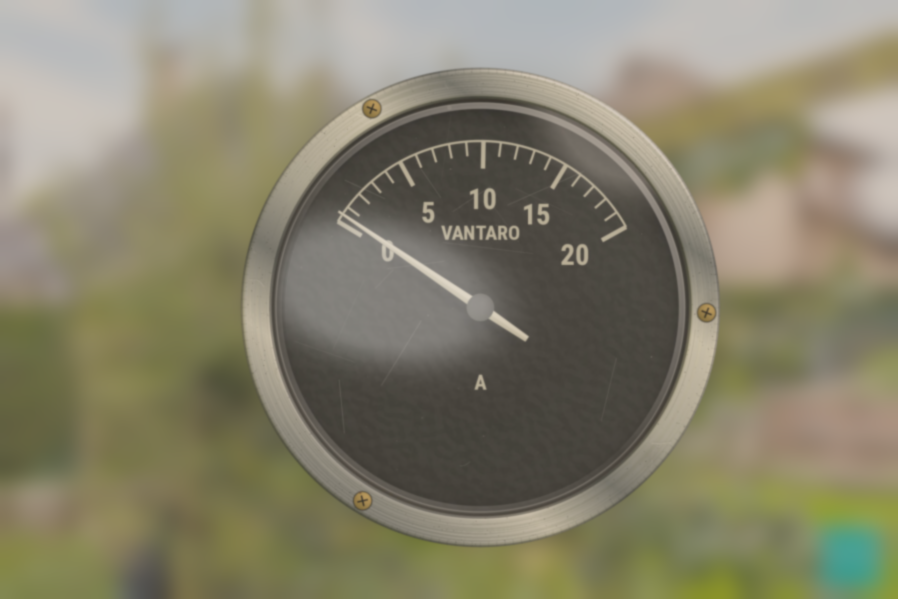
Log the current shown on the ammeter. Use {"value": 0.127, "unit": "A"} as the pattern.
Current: {"value": 0.5, "unit": "A"}
